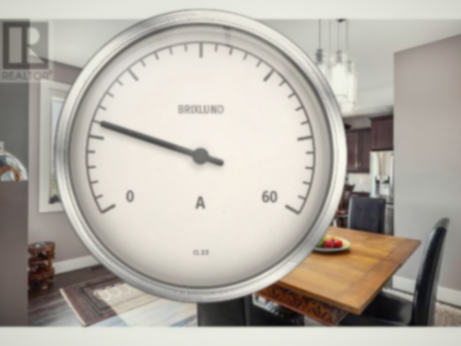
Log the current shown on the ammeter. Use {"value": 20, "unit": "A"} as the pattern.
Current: {"value": 12, "unit": "A"}
